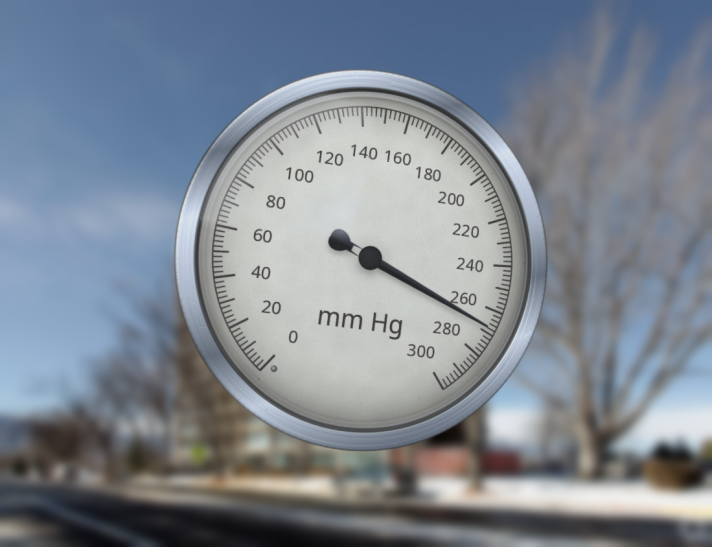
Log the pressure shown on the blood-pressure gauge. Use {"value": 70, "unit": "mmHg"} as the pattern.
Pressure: {"value": 268, "unit": "mmHg"}
